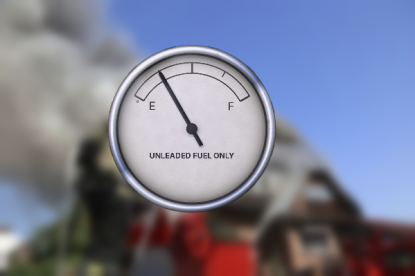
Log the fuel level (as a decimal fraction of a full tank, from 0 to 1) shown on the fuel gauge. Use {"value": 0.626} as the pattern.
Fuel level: {"value": 0.25}
